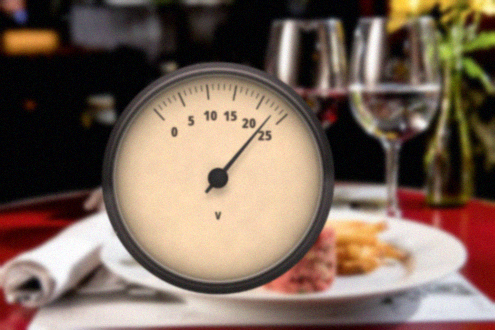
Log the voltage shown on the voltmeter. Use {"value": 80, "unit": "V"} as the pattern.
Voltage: {"value": 23, "unit": "V"}
